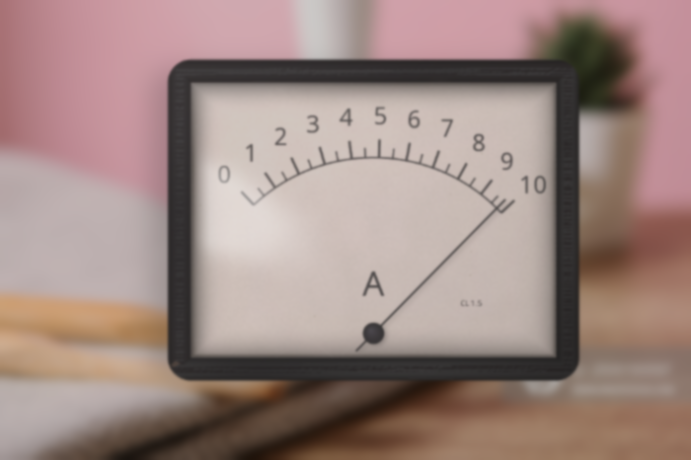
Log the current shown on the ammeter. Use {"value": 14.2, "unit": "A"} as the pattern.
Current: {"value": 9.75, "unit": "A"}
